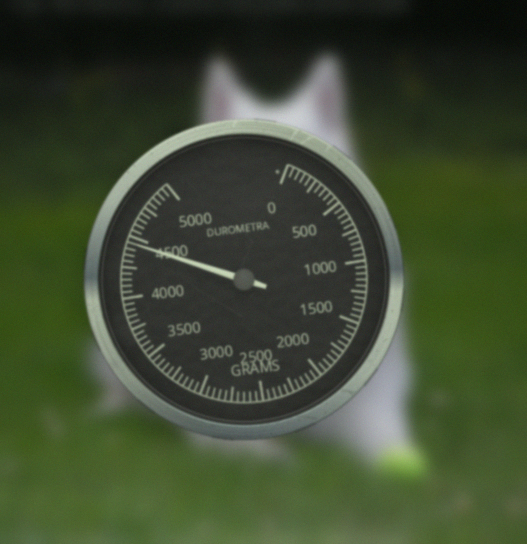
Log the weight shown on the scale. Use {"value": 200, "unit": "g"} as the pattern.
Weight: {"value": 4450, "unit": "g"}
